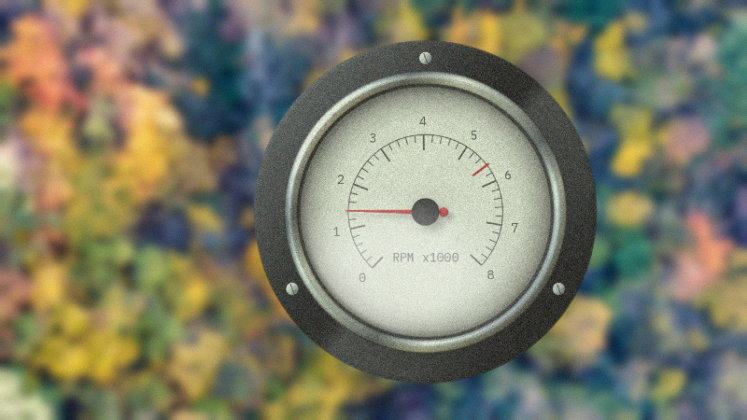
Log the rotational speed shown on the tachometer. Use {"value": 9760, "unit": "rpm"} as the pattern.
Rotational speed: {"value": 1400, "unit": "rpm"}
